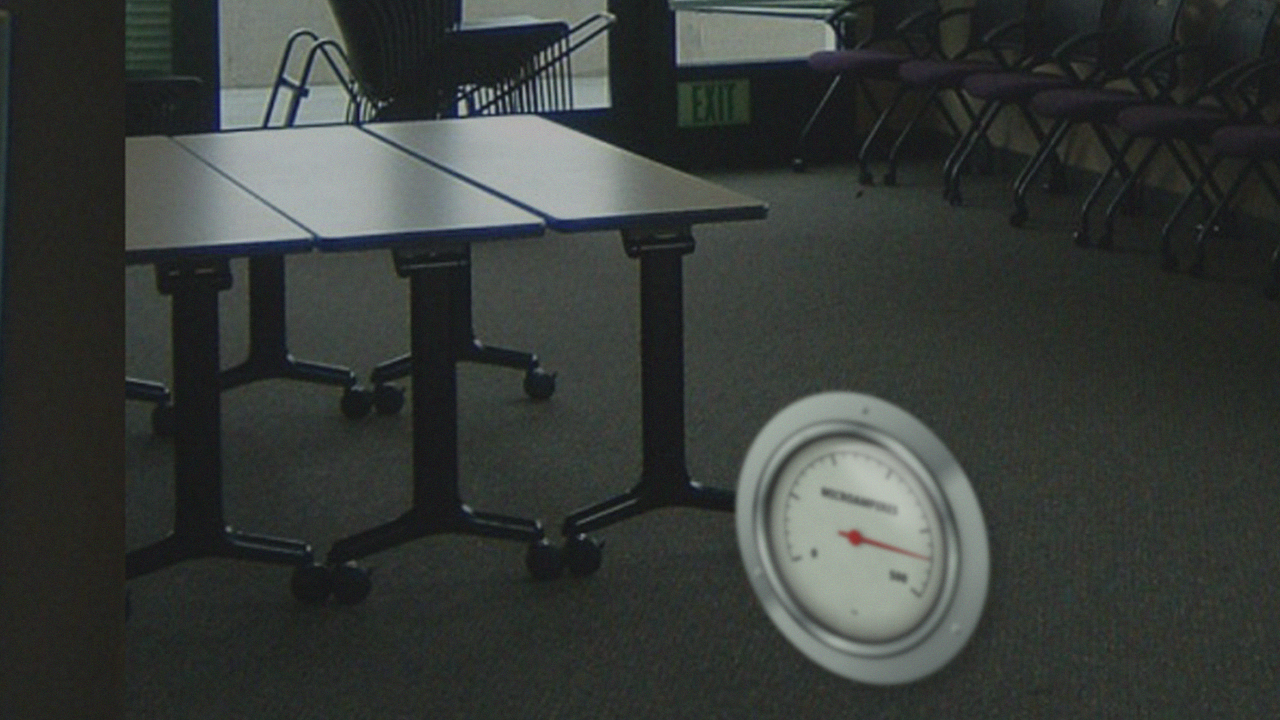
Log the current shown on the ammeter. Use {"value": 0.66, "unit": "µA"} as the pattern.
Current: {"value": 440, "unit": "µA"}
